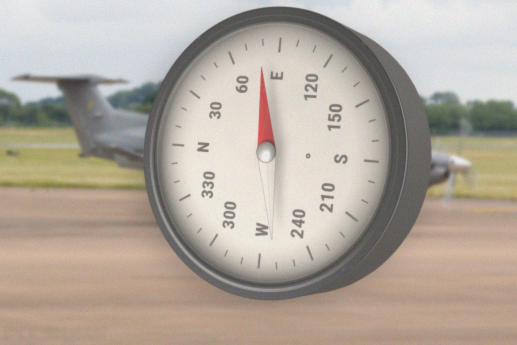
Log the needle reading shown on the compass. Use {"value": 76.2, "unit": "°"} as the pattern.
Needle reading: {"value": 80, "unit": "°"}
